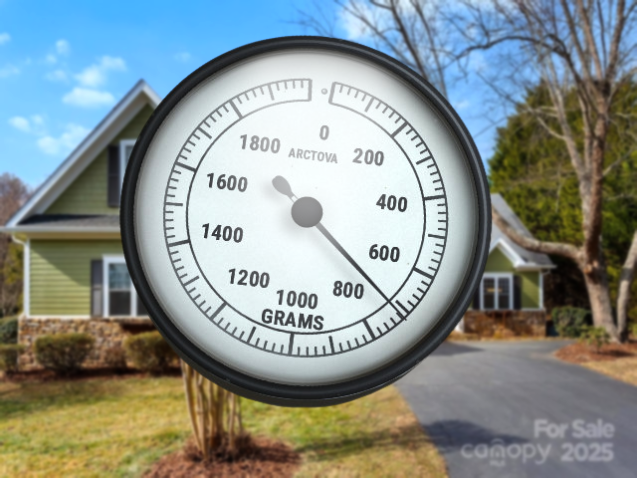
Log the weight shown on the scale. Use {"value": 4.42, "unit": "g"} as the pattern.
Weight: {"value": 720, "unit": "g"}
